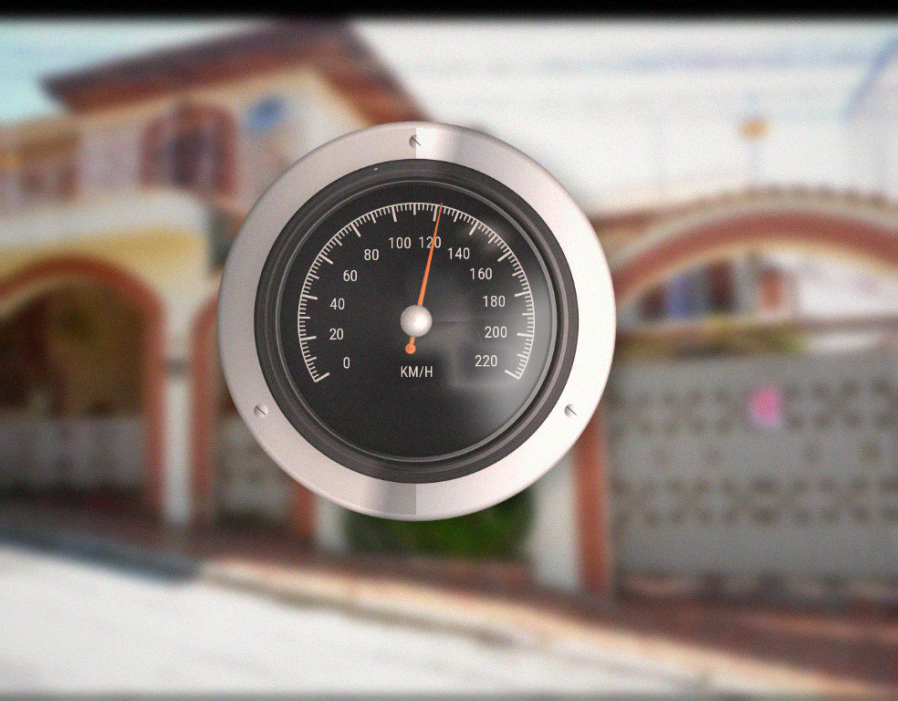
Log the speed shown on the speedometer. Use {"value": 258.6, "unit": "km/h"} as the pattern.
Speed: {"value": 122, "unit": "km/h"}
